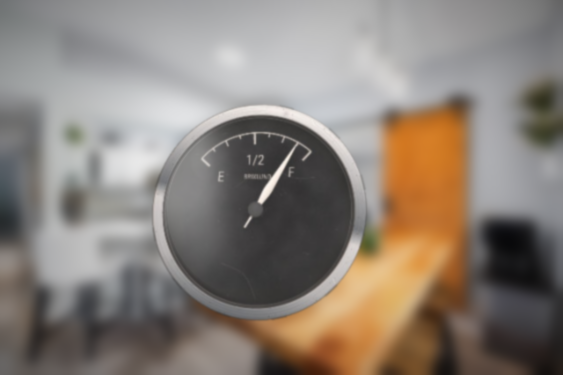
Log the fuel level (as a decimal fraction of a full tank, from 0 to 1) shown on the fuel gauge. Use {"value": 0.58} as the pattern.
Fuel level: {"value": 0.875}
